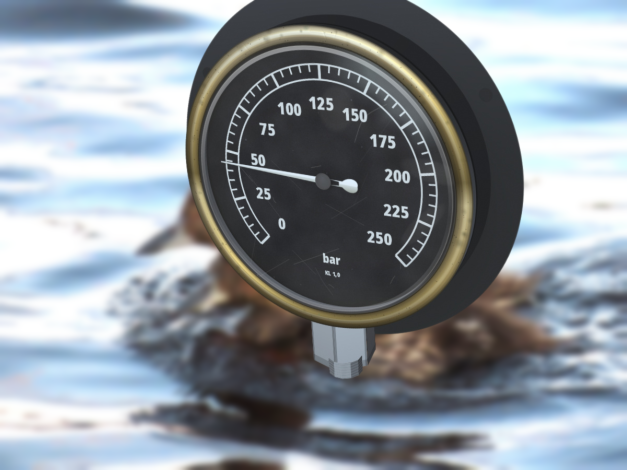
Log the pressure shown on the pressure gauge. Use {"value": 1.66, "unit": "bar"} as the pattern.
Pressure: {"value": 45, "unit": "bar"}
